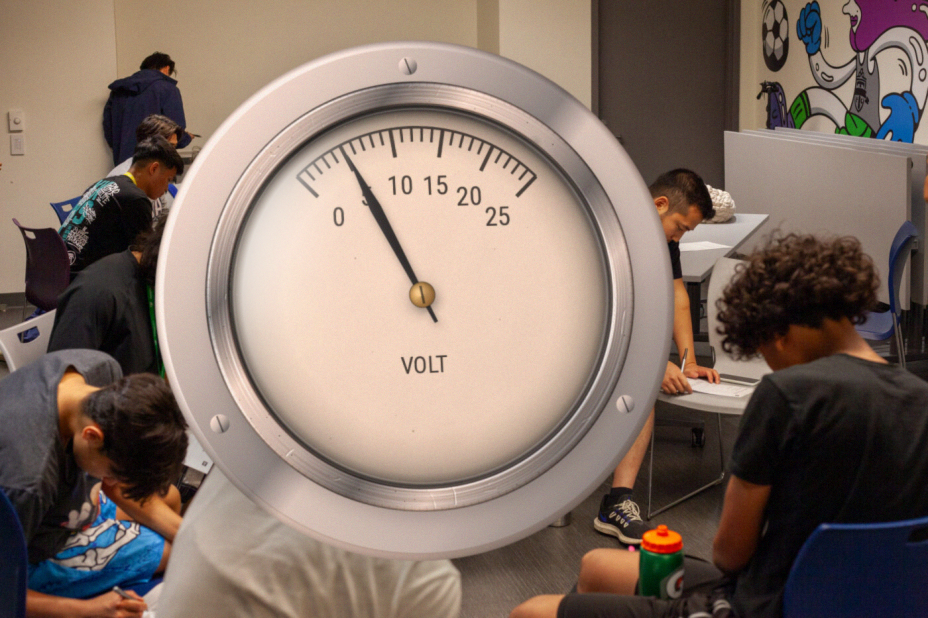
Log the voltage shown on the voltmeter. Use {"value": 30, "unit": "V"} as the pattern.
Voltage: {"value": 5, "unit": "V"}
